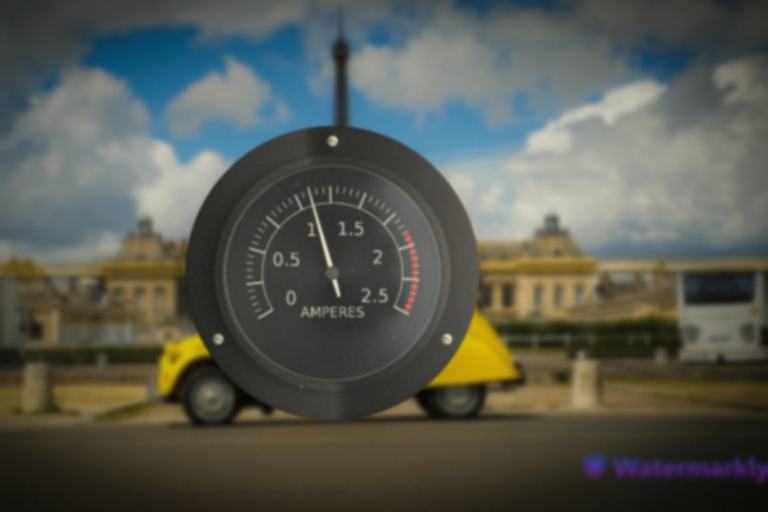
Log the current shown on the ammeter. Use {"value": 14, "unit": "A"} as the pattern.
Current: {"value": 1.1, "unit": "A"}
